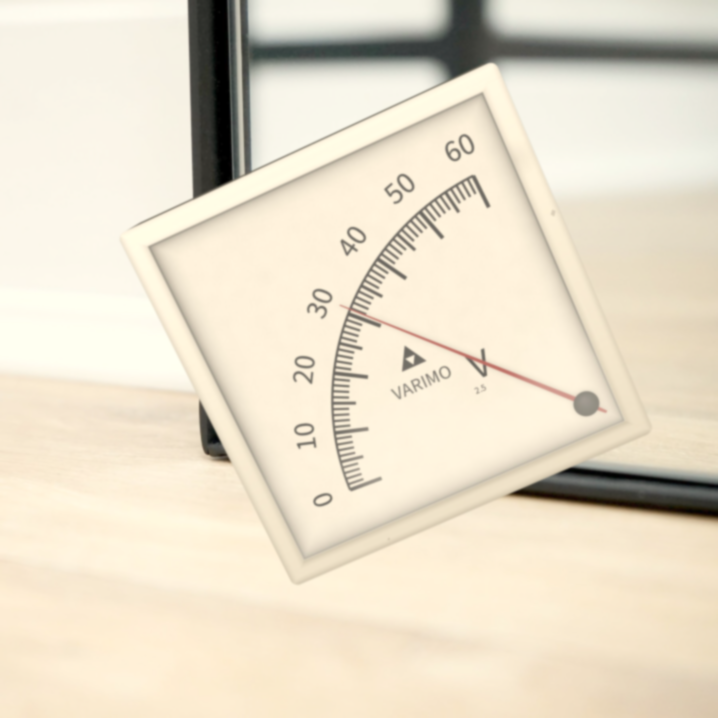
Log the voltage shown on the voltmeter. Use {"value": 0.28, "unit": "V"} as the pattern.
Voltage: {"value": 31, "unit": "V"}
